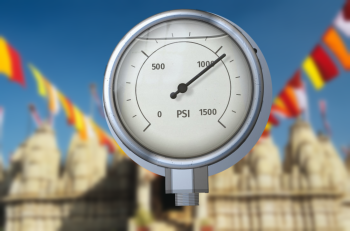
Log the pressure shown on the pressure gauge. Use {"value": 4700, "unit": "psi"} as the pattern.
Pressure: {"value": 1050, "unit": "psi"}
